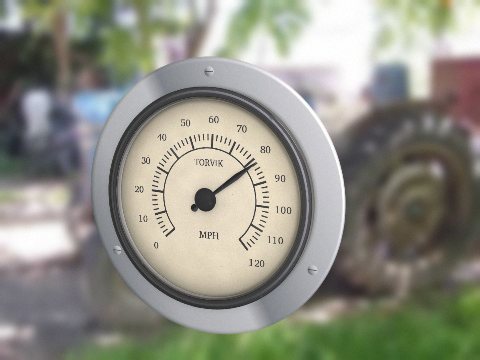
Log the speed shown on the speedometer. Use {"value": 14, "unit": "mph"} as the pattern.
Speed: {"value": 82, "unit": "mph"}
